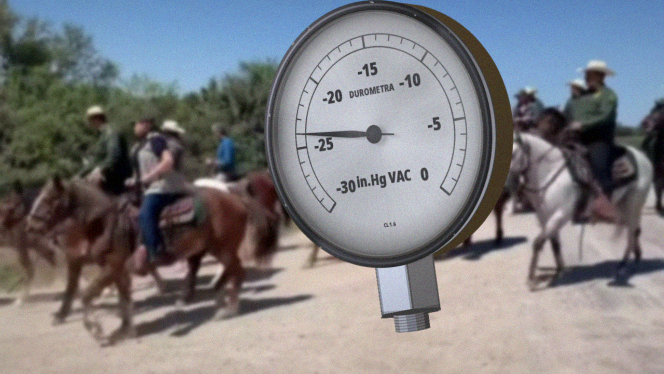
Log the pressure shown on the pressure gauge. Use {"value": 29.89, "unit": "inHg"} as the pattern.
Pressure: {"value": -24, "unit": "inHg"}
